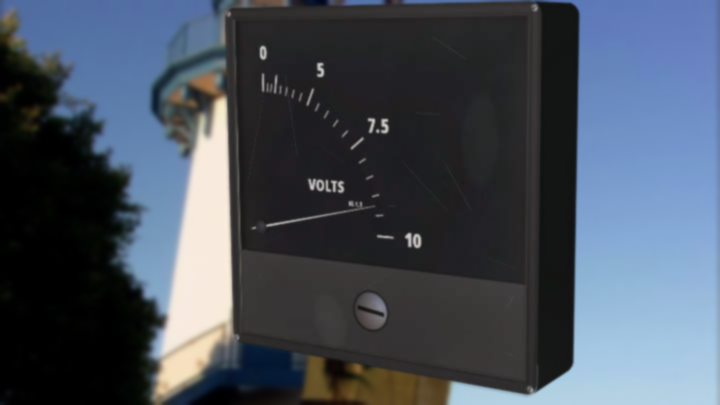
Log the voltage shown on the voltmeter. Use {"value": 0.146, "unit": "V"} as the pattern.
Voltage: {"value": 9.25, "unit": "V"}
